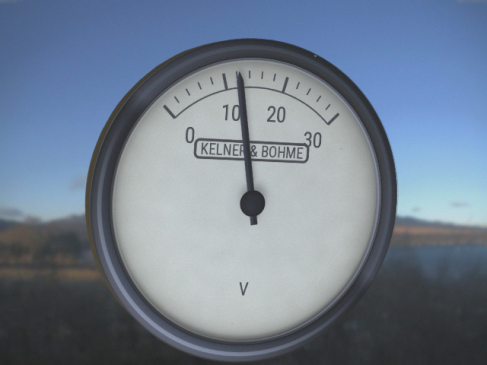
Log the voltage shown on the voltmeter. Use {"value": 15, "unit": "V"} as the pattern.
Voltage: {"value": 12, "unit": "V"}
